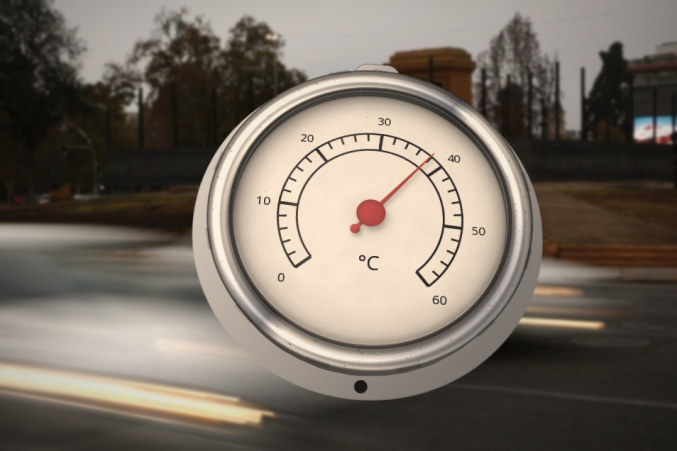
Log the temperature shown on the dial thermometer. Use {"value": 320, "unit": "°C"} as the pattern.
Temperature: {"value": 38, "unit": "°C"}
